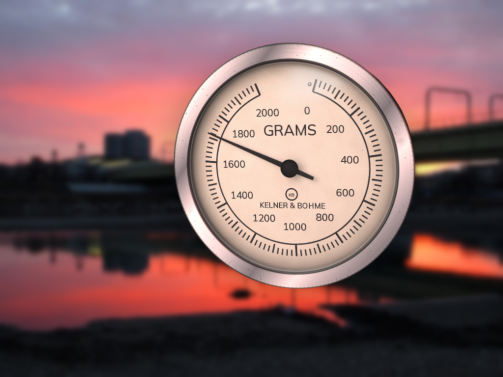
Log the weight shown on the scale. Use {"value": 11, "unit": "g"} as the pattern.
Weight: {"value": 1720, "unit": "g"}
